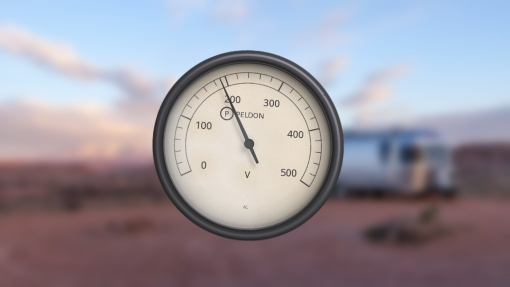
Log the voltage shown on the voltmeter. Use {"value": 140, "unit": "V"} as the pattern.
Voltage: {"value": 190, "unit": "V"}
